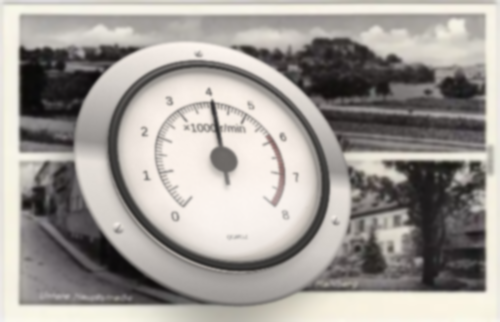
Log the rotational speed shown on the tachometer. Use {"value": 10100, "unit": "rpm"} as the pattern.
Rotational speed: {"value": 4000, "unit": "rpm"}
